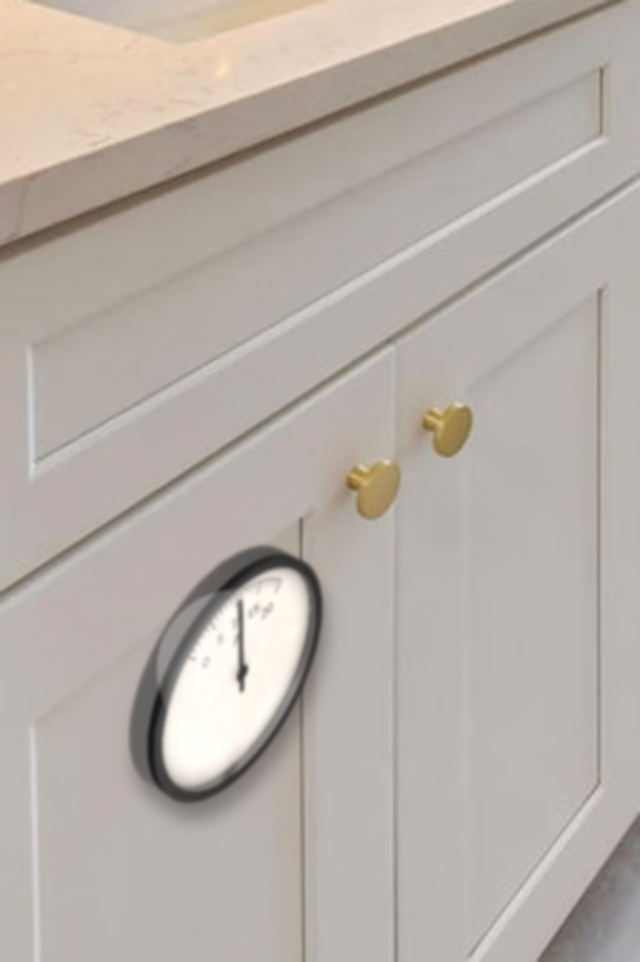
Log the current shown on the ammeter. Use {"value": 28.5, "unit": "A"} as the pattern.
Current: {"value": 10, "unit": "A"}
